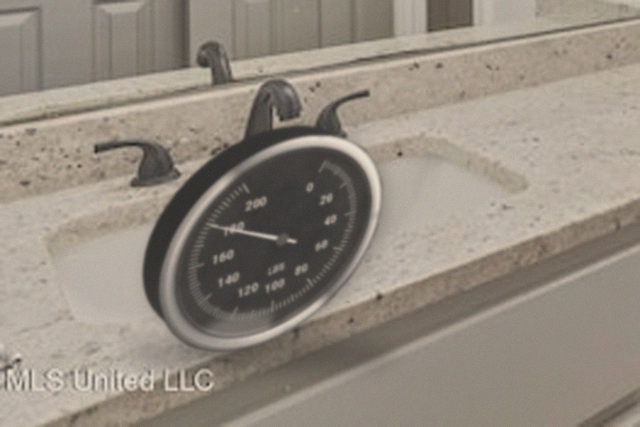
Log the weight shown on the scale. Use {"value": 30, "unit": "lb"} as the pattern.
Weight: {"value": 180, "unit": "lb"}
